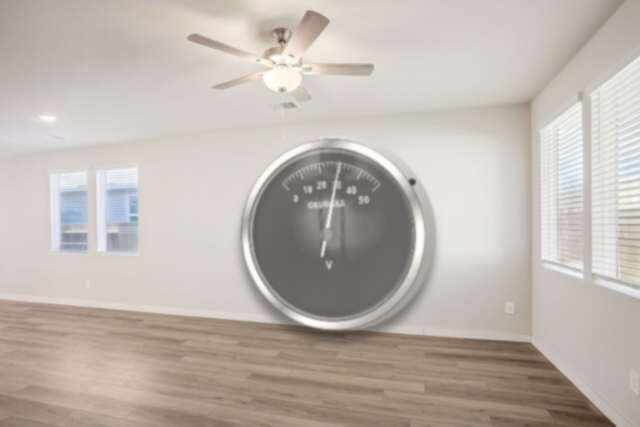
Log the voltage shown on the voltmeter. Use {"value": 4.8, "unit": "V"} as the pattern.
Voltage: {"value": 30, "unit": "V"}
